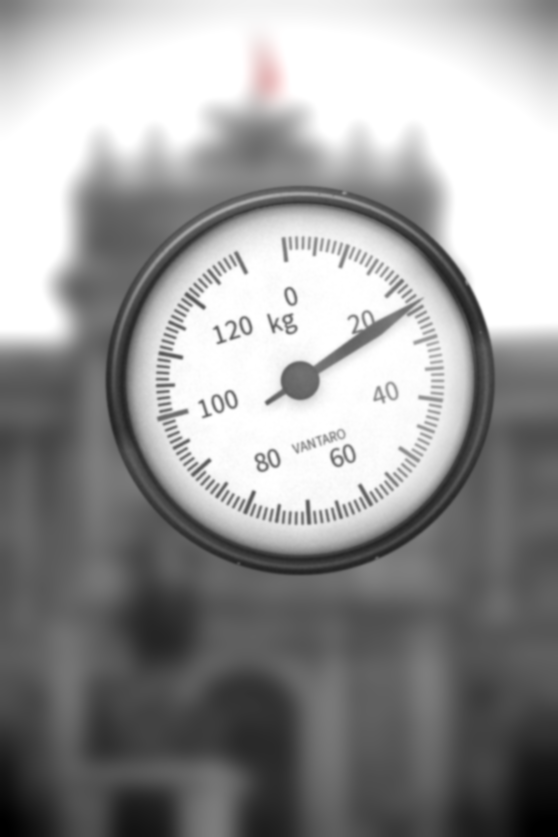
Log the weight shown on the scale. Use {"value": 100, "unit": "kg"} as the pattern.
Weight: {"value": 24, "unit": "kg"}
